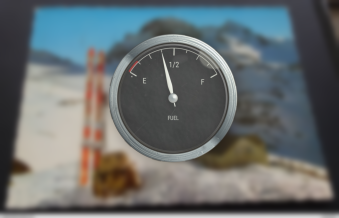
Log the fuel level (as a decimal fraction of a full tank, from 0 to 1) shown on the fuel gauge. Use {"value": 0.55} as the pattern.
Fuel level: {"value": 0.375}
